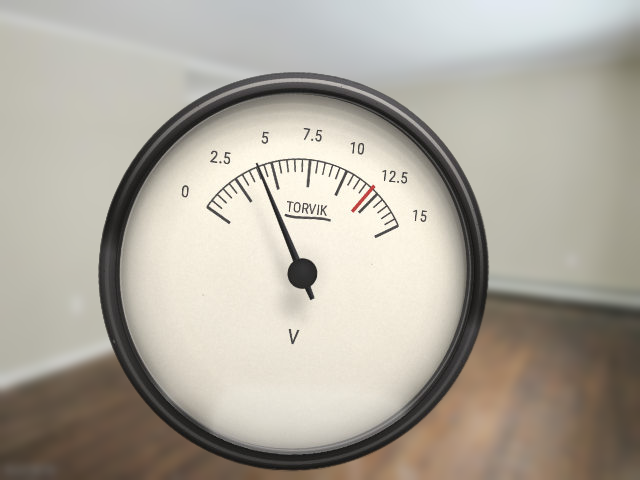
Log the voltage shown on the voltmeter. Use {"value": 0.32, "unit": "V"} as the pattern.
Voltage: {"value": 4, "unit": "V"}
